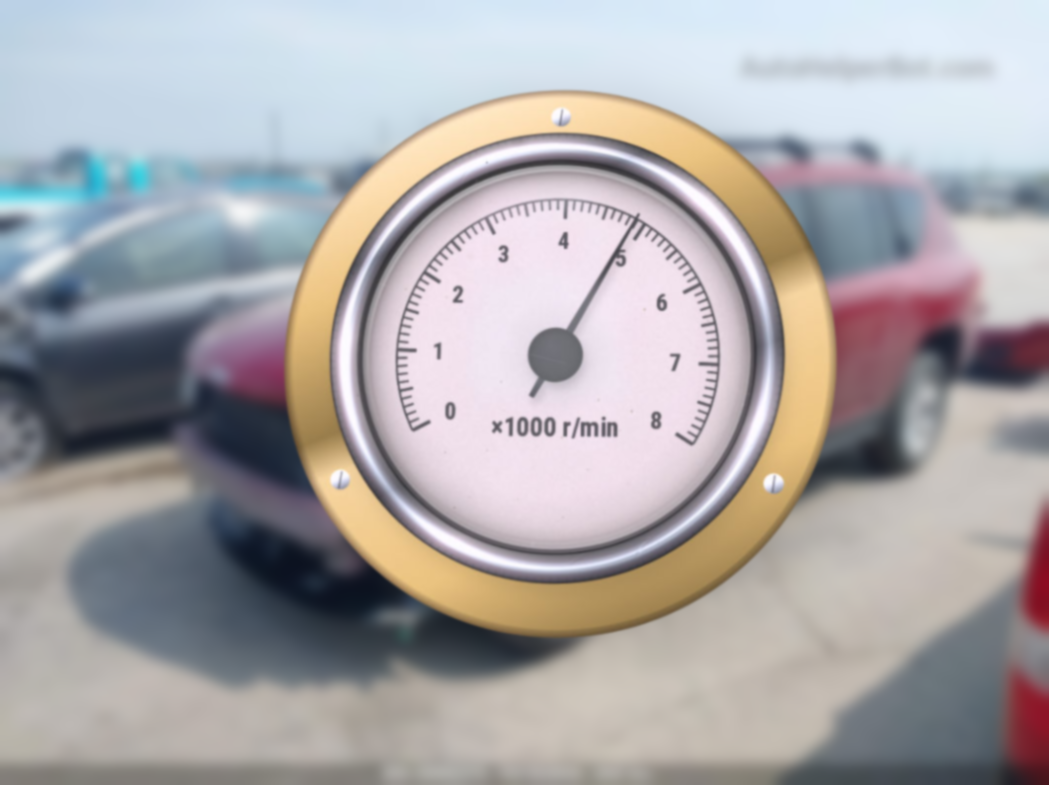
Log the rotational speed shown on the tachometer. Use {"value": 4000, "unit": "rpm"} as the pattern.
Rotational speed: {"value": 4900, "unit": "rpm"}
